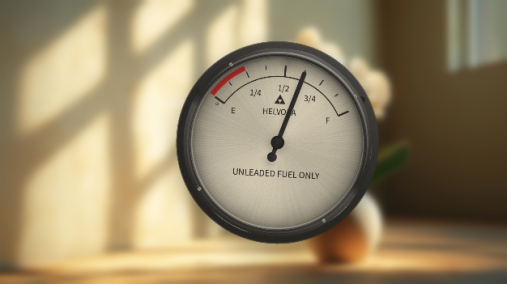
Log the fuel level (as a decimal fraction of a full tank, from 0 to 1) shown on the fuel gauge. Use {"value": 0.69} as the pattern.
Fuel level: {"value": 0.625}
